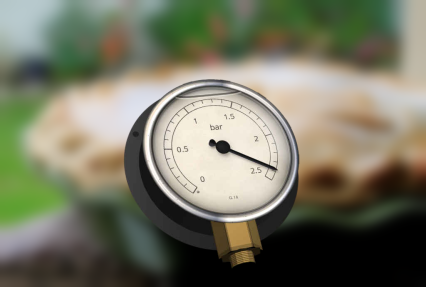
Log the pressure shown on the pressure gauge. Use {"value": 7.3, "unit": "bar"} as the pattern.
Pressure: {"value": 2.4, "unit": "bar"}
